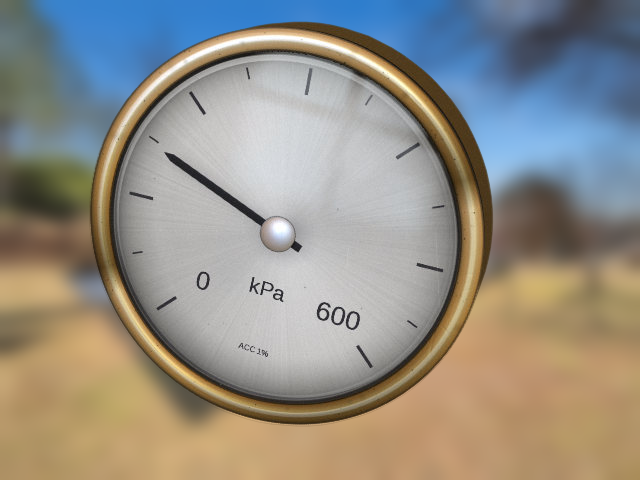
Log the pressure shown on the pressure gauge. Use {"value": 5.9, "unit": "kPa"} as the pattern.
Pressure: {"value": 150, "unit": "kPa"}
